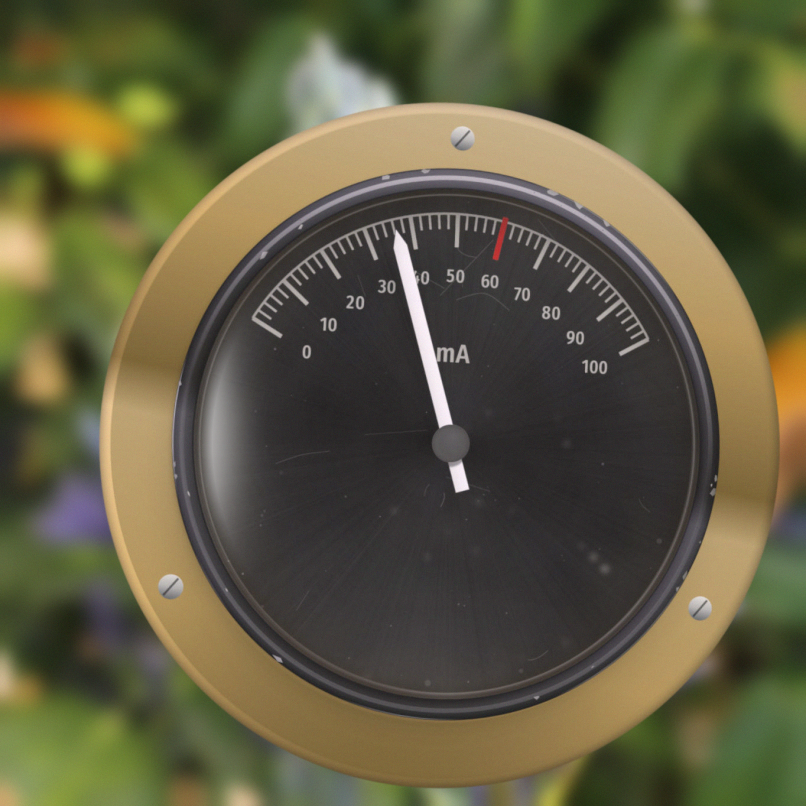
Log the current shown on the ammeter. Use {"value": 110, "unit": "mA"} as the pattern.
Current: {"value": 36, "unit": "mA"}
